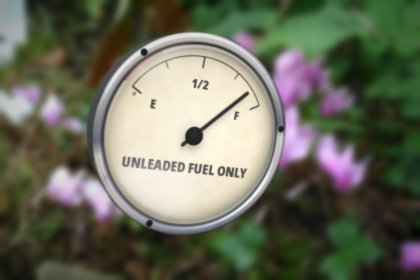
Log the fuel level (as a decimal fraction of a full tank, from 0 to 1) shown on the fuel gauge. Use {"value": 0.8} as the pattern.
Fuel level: {"value": 0.875}
